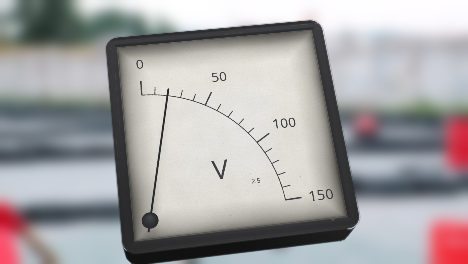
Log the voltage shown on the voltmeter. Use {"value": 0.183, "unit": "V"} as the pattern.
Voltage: {"value": 20, "unit": "V"}
